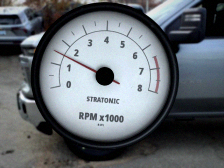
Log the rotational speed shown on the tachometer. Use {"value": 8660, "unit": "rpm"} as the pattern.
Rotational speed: {"value": 1500, "unit": "rpm"}
